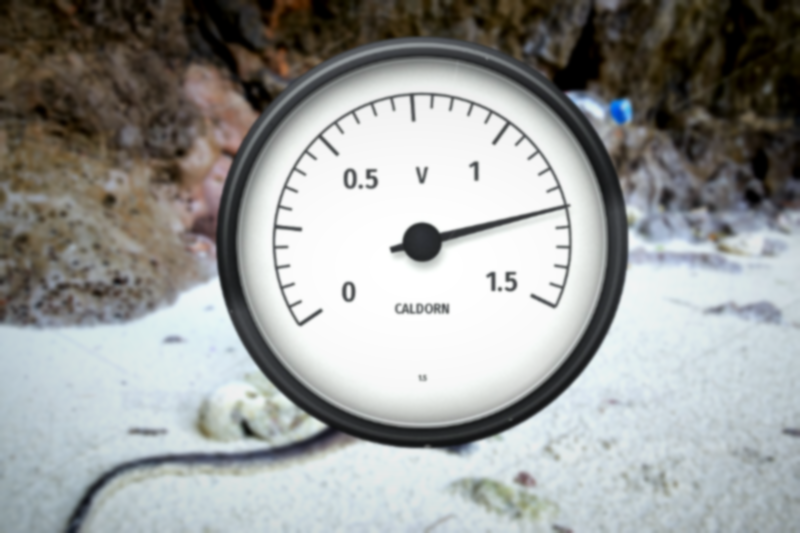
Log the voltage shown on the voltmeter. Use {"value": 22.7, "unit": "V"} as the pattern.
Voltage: {"value": 1.25, "unit": "V"}
